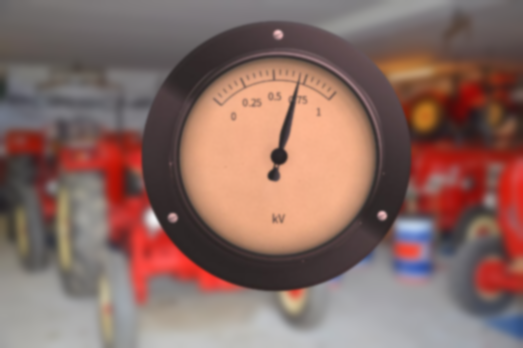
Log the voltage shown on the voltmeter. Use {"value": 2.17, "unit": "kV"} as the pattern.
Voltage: {"value": 0.7, "unit": "kV"}
